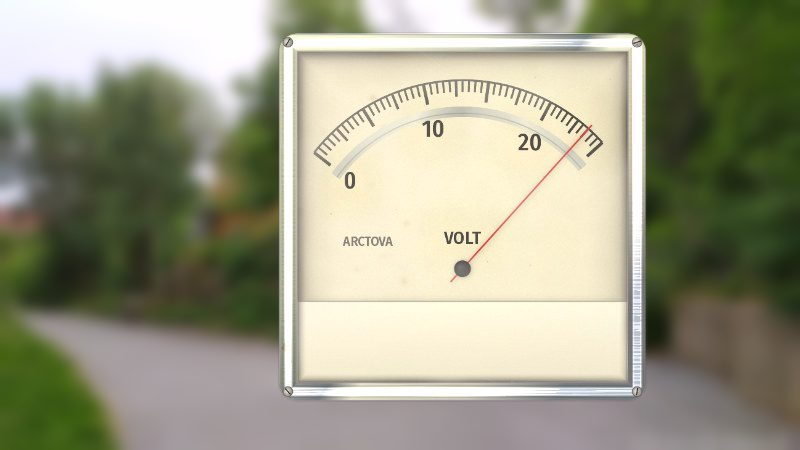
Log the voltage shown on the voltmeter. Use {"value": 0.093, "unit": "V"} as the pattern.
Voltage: {"value": 23.5, "unit": "V"}
